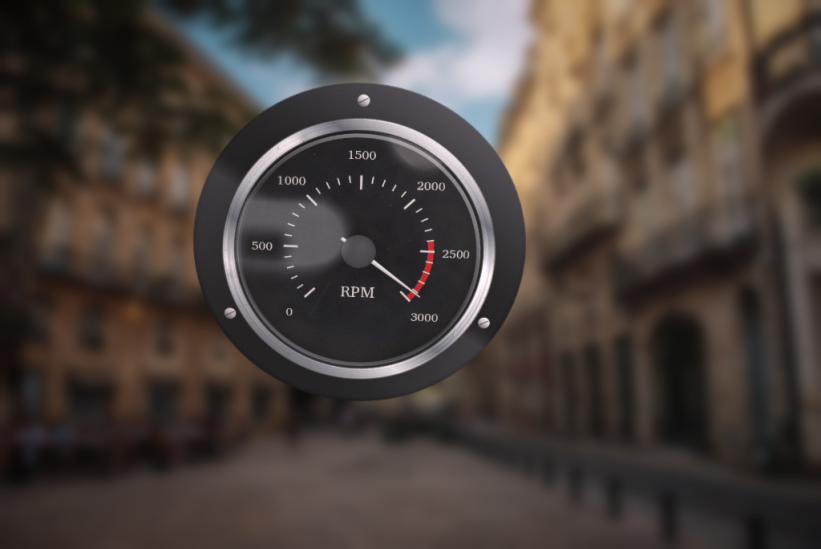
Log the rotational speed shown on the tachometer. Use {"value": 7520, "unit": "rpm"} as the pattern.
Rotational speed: {"value": 2900, "unit": "rpm"}
